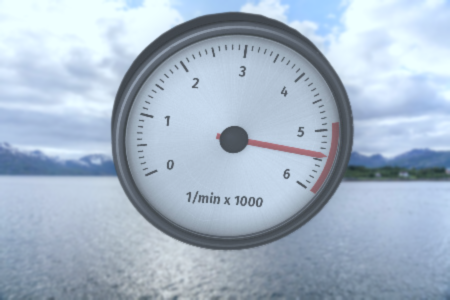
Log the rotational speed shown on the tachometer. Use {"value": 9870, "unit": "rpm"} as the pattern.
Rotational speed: {"value": 5400, "unit": "rpm"}
